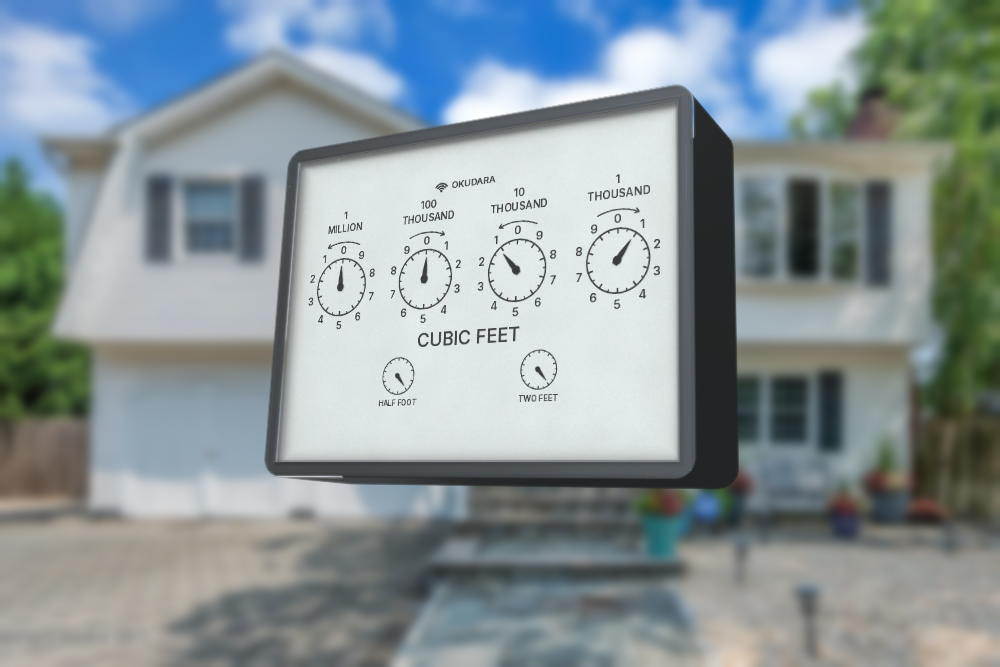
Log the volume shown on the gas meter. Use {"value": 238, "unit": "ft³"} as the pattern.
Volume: {"value": 1100, "unit": "ft³"}
